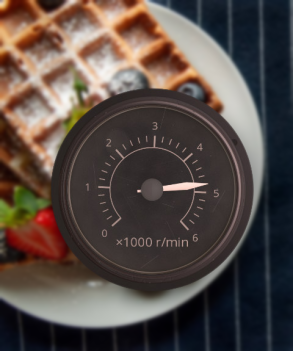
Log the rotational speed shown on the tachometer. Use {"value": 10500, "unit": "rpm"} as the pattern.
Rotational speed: {"value": 4800, "unit": "rpm"}
